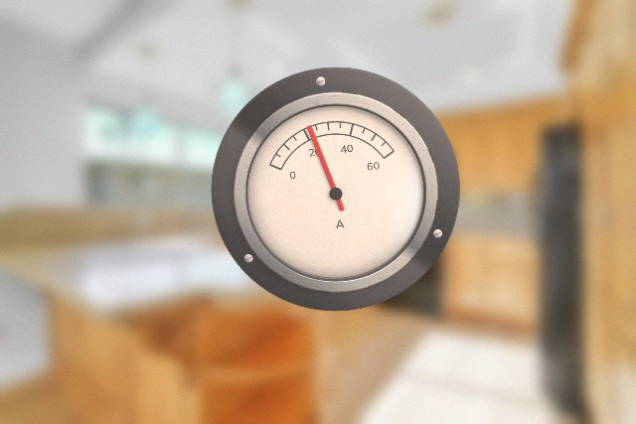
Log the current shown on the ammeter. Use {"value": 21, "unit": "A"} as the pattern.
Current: {"value": 22.5, "unit": "A"}
